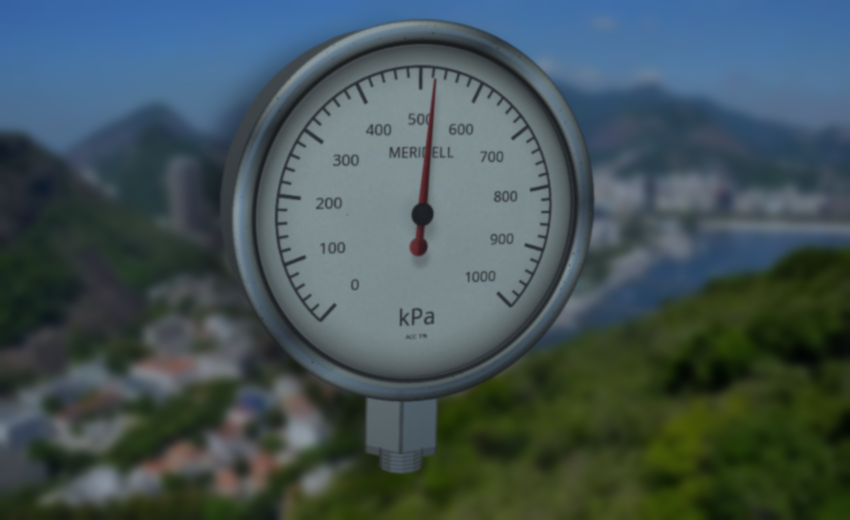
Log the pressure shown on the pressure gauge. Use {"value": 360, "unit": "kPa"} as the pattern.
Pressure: {"value": 520, "unit": "kPa"}
